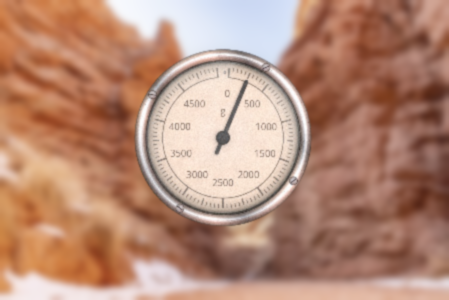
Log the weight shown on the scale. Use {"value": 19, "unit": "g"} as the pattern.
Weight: {"value": 250, "unit": "g"}
